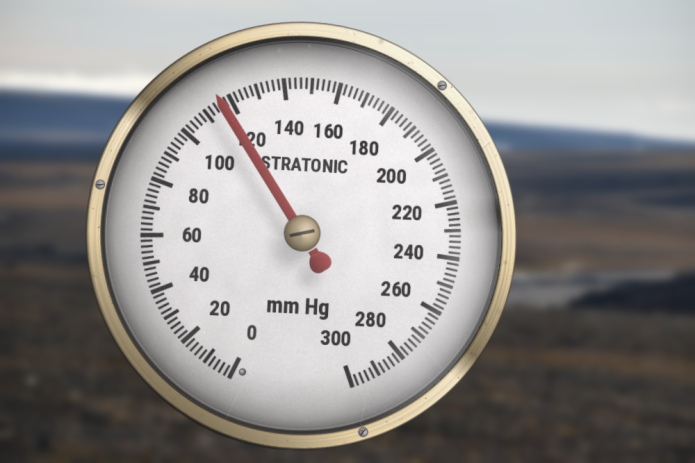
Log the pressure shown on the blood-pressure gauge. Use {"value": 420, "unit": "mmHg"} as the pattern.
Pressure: {"value": 116, "unit": "mmHg"}
